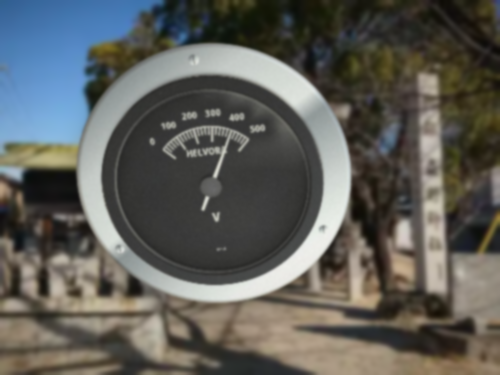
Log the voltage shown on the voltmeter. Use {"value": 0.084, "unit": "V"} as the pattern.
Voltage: {"value": 400, "unit": "V"}
